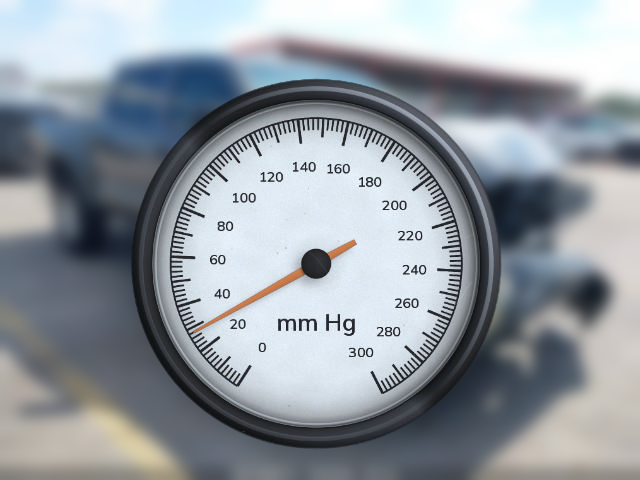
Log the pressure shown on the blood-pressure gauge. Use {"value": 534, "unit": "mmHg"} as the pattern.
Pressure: {"value": 28, "unit": "mmHg"}
